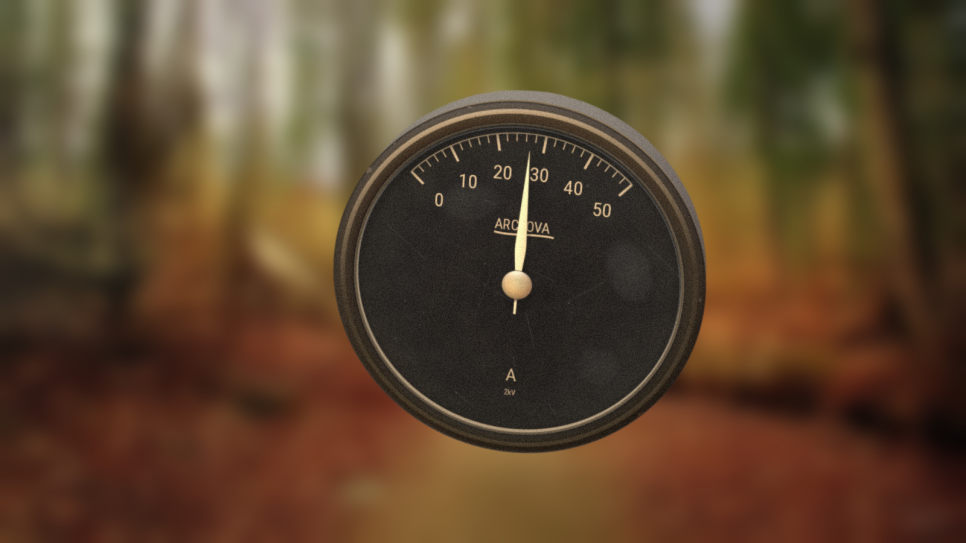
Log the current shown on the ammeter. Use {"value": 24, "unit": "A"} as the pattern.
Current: {"value": 27, "unit": "A"}
